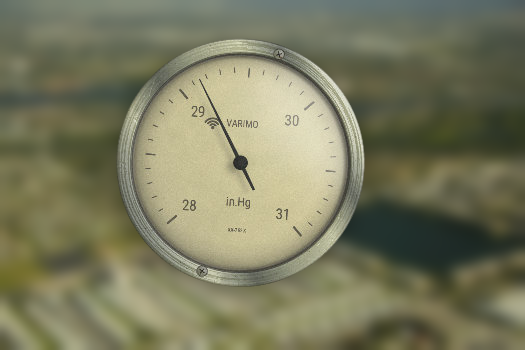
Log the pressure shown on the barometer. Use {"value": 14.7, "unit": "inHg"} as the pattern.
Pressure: {"value": 29.15, "unit": "inHg"}
